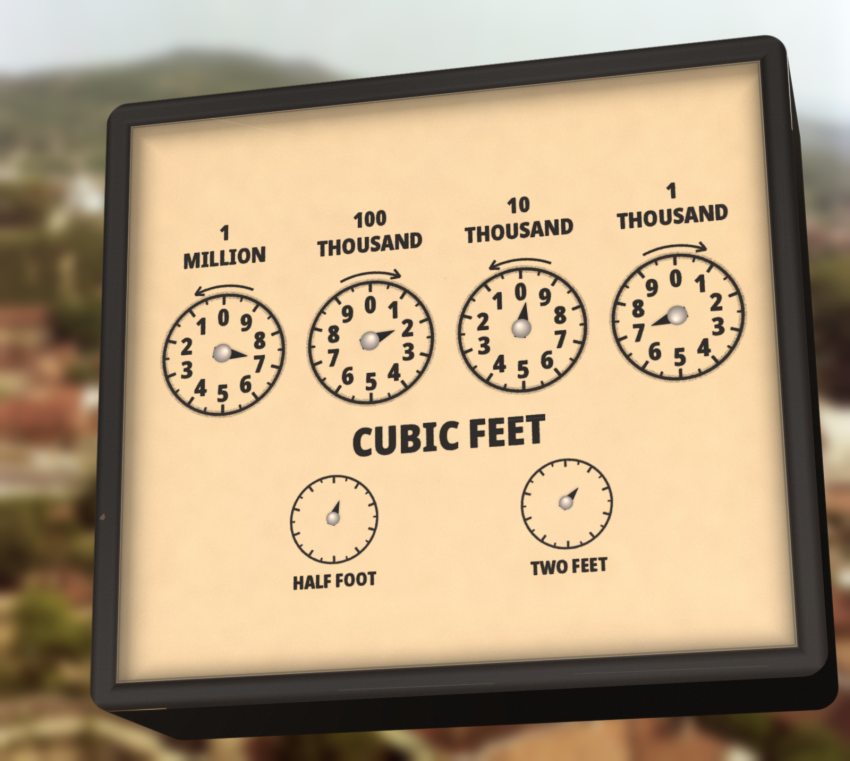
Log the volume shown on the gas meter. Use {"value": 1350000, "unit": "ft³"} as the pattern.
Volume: {"value": 719700, "unit": "ft³"}
